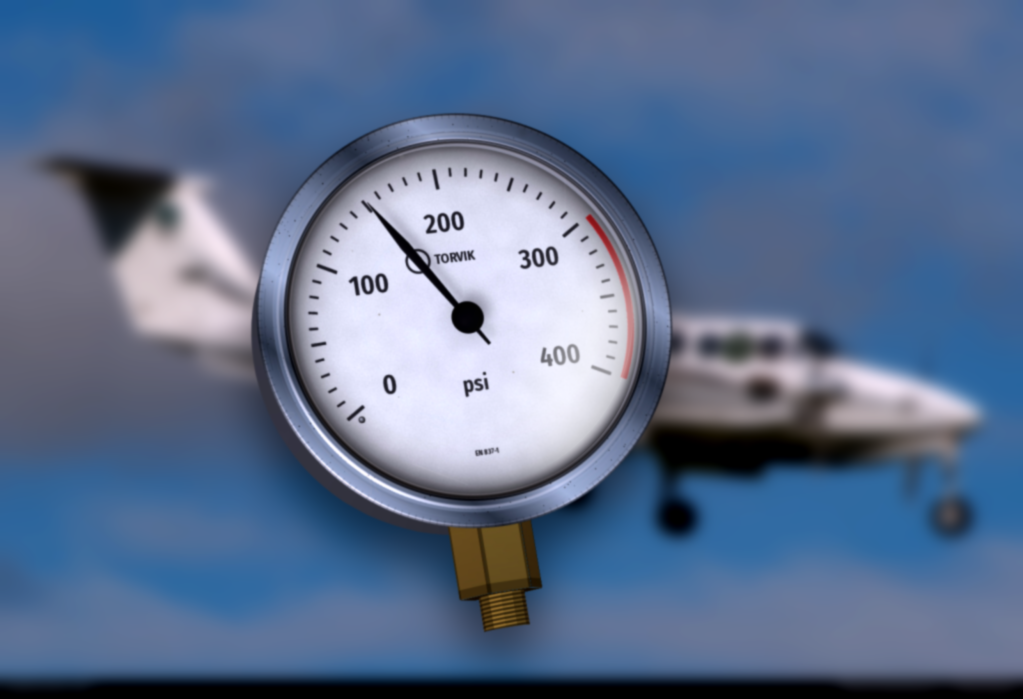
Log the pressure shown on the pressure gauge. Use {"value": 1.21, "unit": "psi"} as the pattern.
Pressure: {"value": 150, "unit": "psi"}
